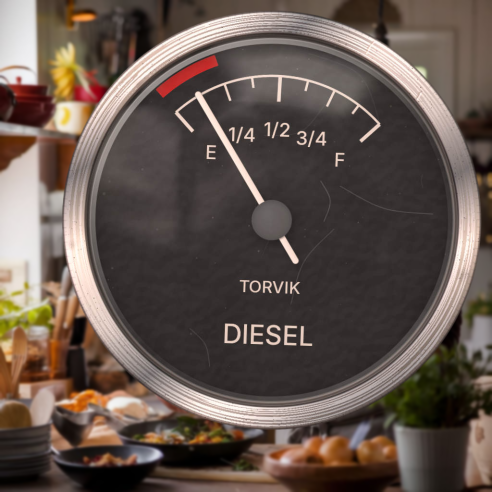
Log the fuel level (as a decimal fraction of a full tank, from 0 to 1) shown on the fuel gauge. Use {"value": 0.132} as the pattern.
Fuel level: {"value": 0.125}
